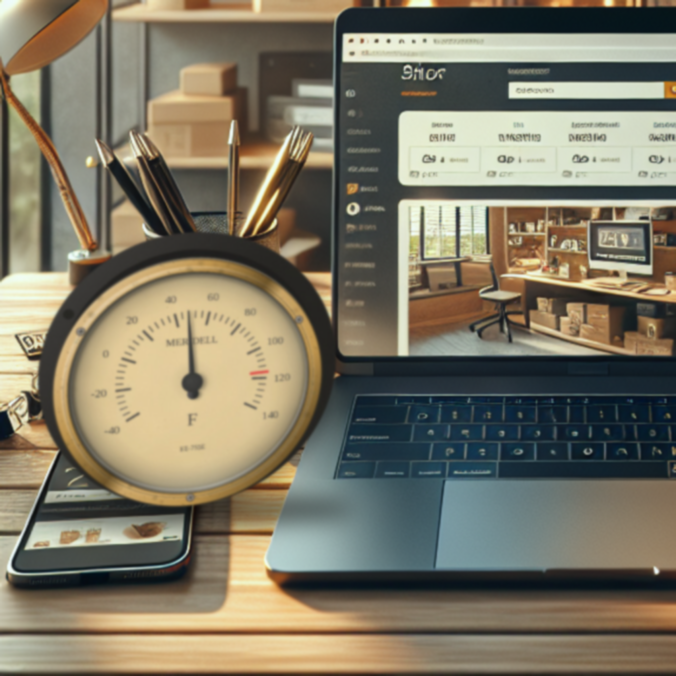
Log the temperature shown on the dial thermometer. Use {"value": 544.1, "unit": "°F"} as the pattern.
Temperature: {"value": 48, "unit": "°F"}
